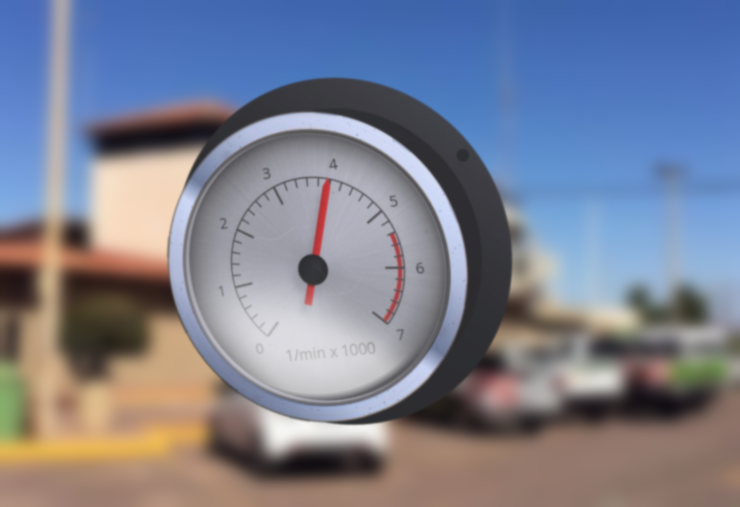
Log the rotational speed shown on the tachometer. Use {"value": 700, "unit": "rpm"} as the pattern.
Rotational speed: {"value": 4000, "unit": "rpm"}
